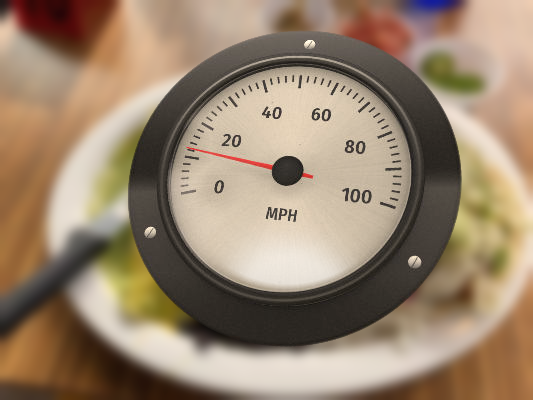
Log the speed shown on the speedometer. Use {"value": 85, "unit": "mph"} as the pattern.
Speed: {"value": 12, "unit": "mph"}
